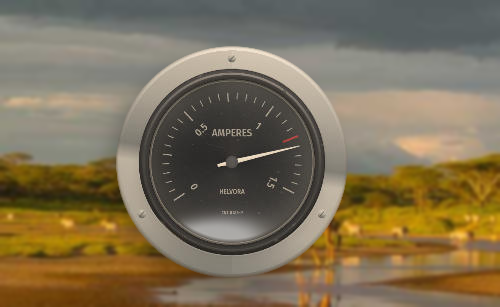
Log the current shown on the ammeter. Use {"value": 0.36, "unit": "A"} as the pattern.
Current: {"value": 1.25, "unit": "A"}
